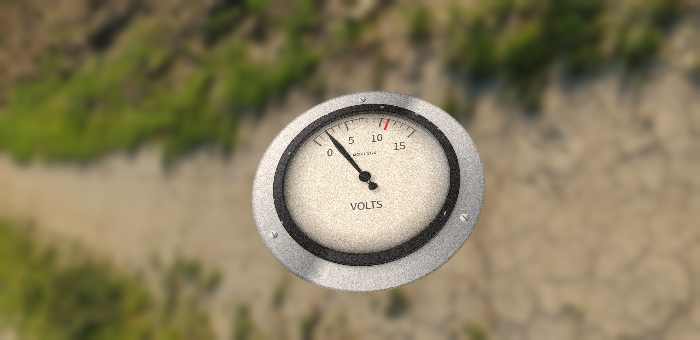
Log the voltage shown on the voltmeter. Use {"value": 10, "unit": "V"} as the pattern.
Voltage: {"value": 2, "unit": "V"}
